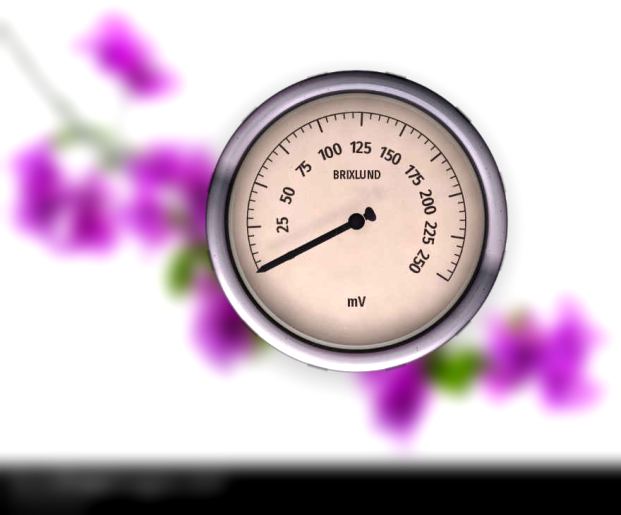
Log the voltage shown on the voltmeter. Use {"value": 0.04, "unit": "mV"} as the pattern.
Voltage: {"value": 0, "unit": "mV"}
